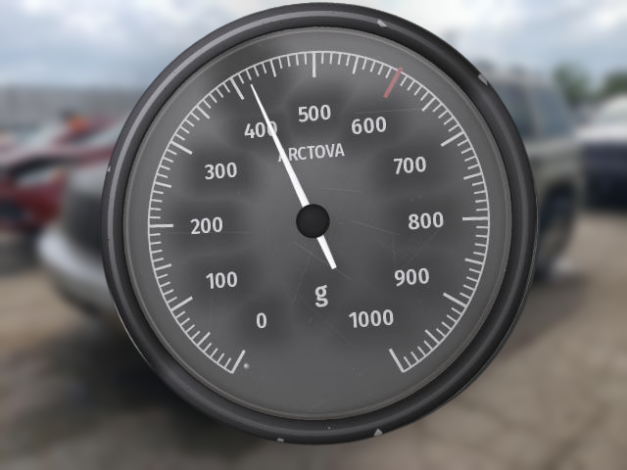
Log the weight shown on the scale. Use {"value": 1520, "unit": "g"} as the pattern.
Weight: {"value": 420, "unit": "g"}
